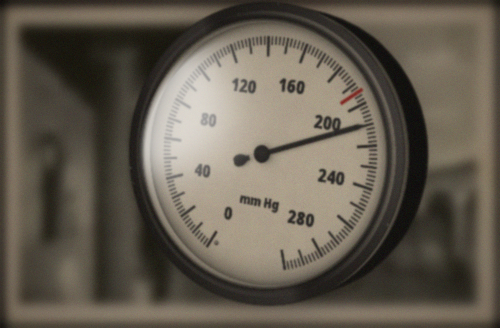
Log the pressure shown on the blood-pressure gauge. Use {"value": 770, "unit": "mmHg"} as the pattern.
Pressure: {"value": 210, "unit": "mmHg"}
